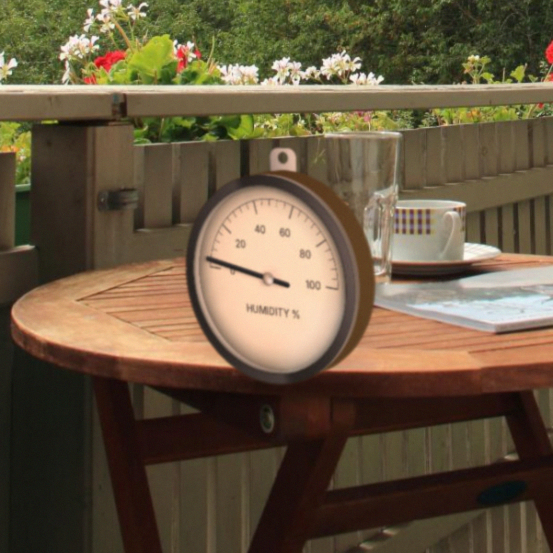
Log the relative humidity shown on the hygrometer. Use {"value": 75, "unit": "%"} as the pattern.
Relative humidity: {"value": 4, "unit": "%"}
